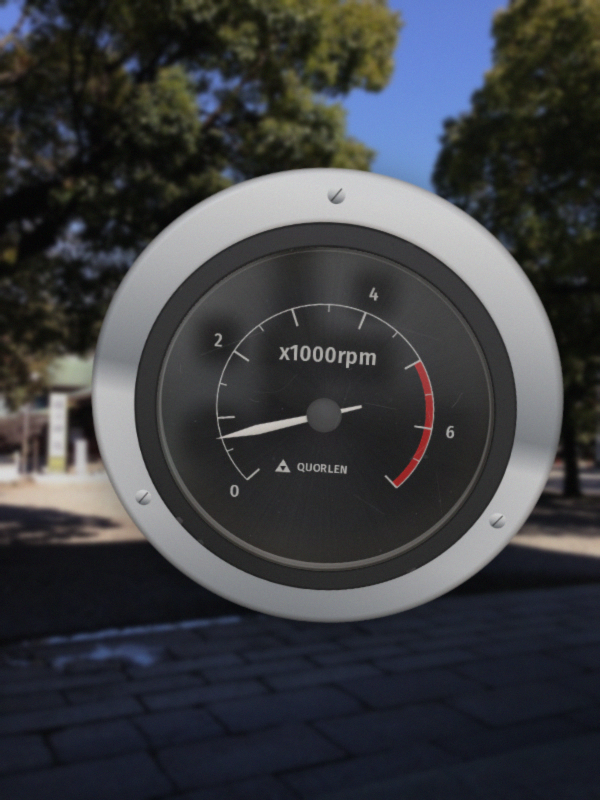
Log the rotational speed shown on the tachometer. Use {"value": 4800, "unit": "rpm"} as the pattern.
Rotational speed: {"value": 750, "unit": "rpm"}
